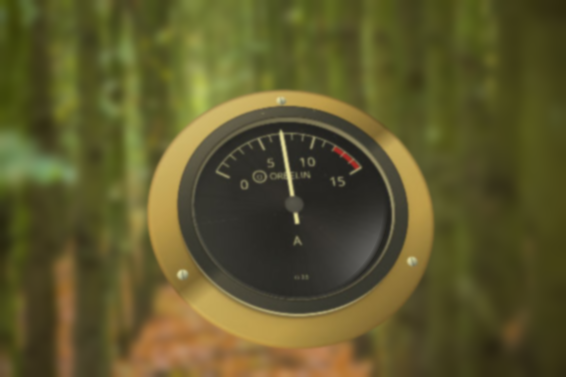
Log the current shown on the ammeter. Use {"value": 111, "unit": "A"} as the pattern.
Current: {"value": 7, "unit": "A"}
